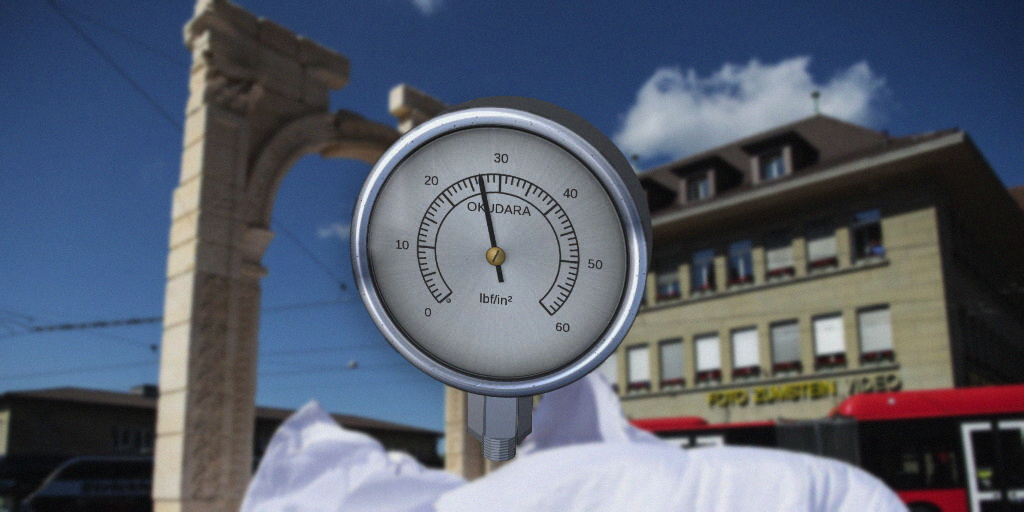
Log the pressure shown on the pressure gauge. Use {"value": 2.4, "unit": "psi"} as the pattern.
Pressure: {"value": 27, "unit": "psi"}
